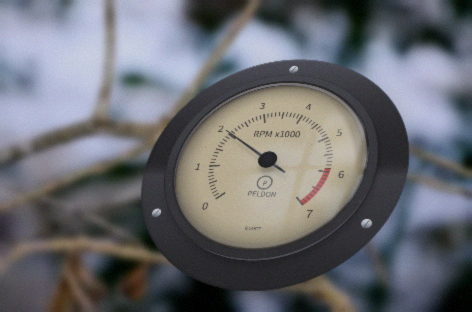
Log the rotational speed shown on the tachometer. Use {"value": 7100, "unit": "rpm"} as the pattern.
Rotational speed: {"value": 2000, "unit": "rpm"}
